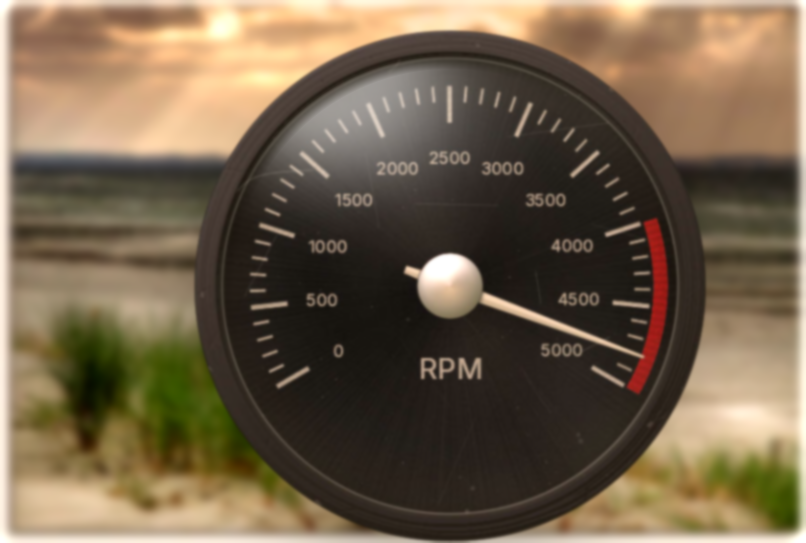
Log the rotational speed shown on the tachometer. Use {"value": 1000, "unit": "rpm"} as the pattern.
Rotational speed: {"value": 4800, "unit": "rpm"}
